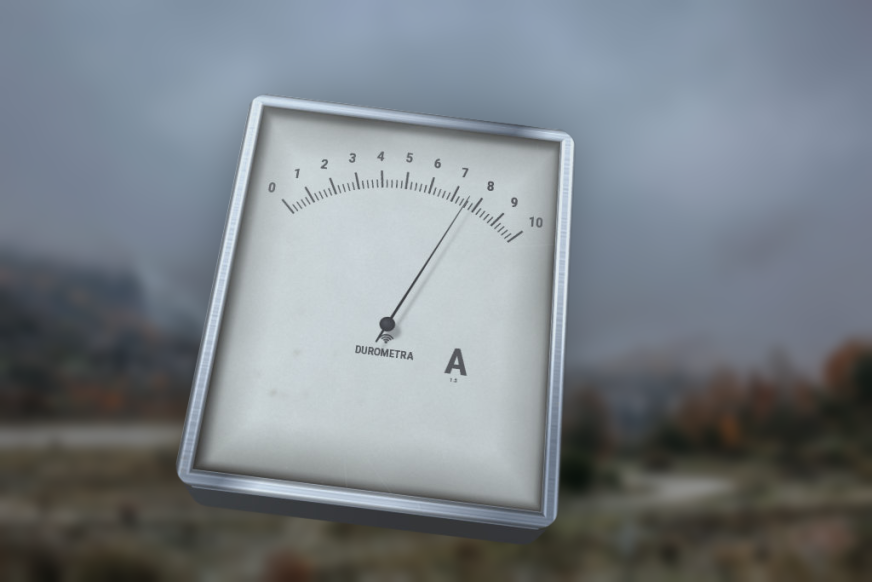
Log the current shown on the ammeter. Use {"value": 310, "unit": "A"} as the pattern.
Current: {"value": 7.6, "unit": "A"}
